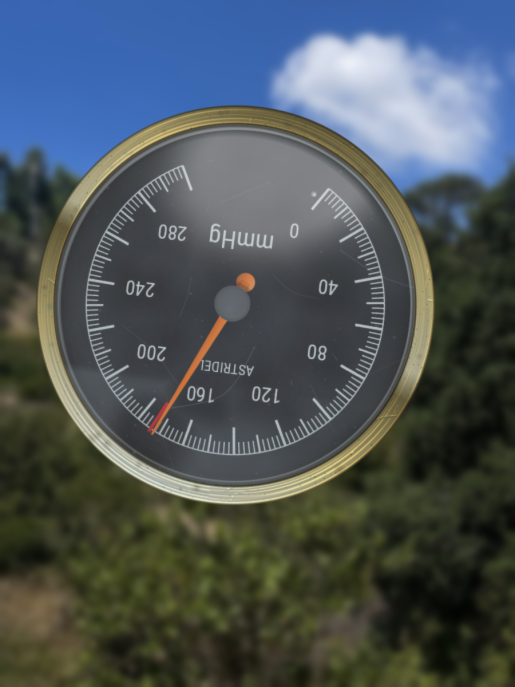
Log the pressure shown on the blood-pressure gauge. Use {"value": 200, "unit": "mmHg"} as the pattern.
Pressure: {"value": 172, "unit": "mmHg"}
